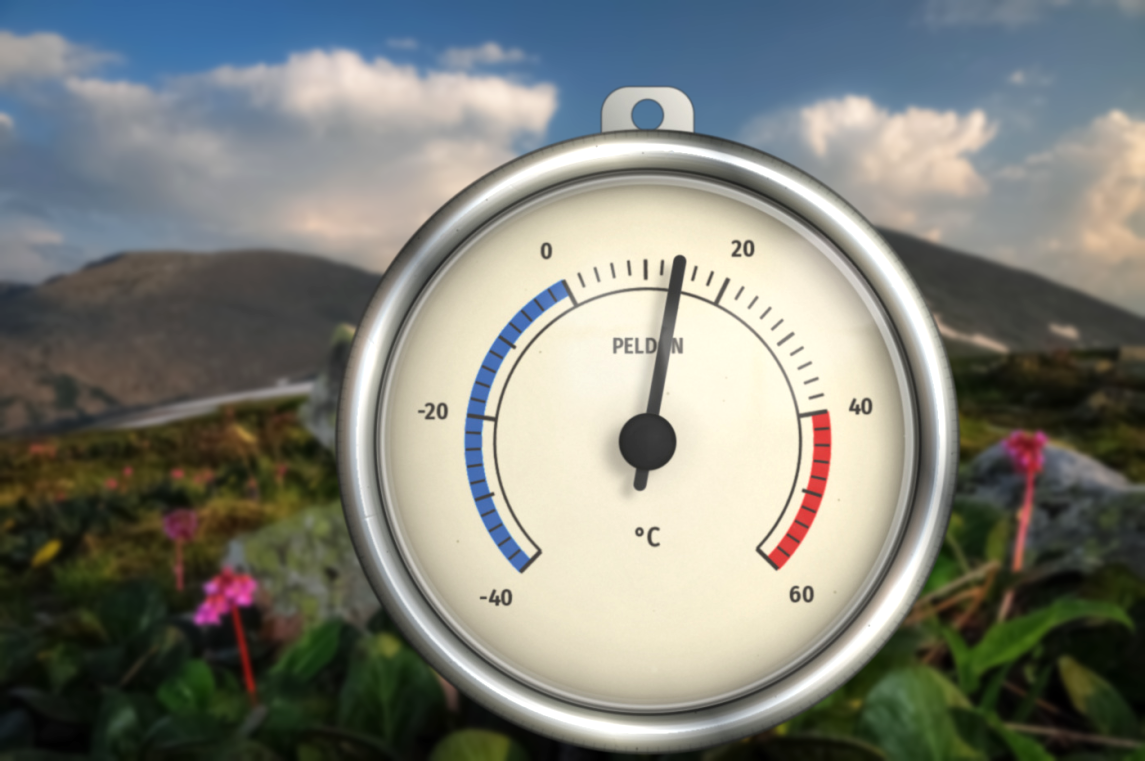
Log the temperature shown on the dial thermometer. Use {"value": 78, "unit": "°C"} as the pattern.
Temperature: {"value": 14, "unit": "°C"}
